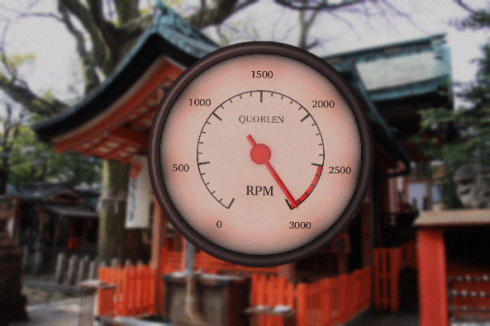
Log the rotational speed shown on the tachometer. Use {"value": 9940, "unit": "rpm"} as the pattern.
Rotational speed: {"value": 2950, "unit": "rpm"}
